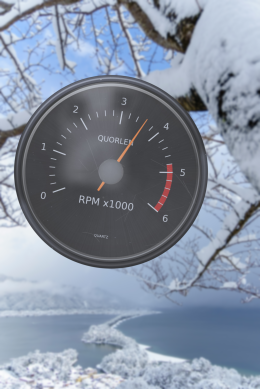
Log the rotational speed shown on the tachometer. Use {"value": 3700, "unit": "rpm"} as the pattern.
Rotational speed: {"value": 3600, "unit": "rpm"}
